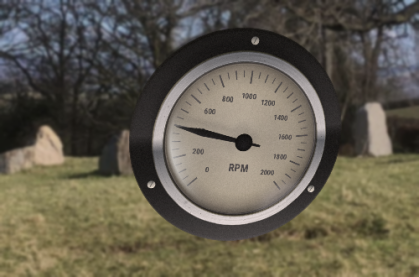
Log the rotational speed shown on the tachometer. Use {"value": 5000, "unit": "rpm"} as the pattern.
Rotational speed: {"value": 400, "unit": "rpm"}
